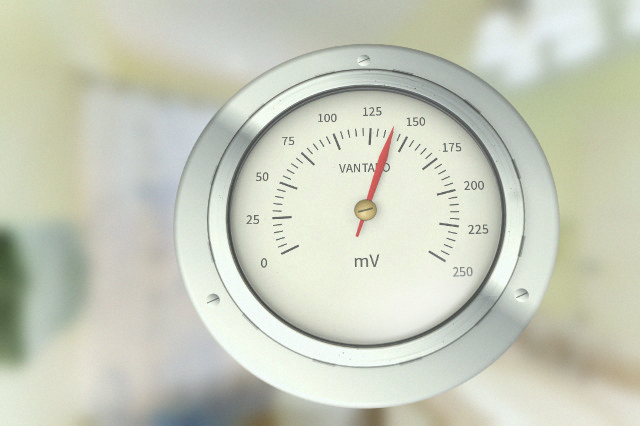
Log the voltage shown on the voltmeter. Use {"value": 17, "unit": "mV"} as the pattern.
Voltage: {"value": 140, "unit": "mV"}
